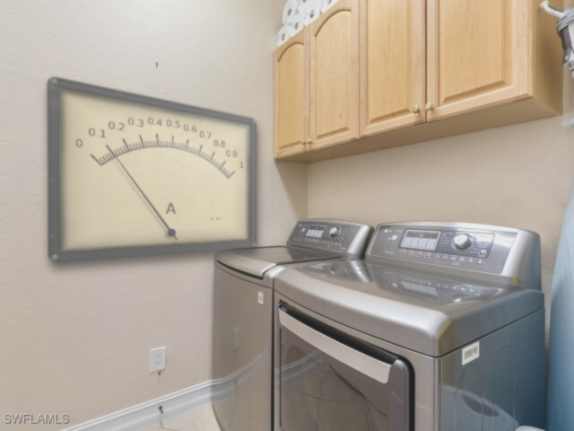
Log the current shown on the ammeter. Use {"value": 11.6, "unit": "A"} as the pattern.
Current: {"value": 0.1, "unit": "A"}
